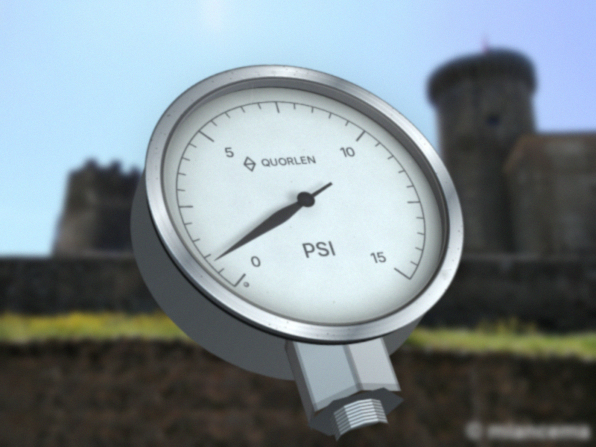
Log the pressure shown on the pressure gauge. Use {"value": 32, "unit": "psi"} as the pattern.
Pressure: {"value": 0.75, "unit": "psi"}
